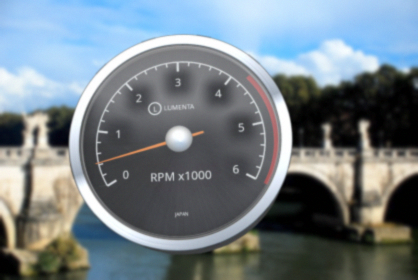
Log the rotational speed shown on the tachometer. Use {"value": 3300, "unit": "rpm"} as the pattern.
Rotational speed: {"value": 400, "unit": "rpm"}
